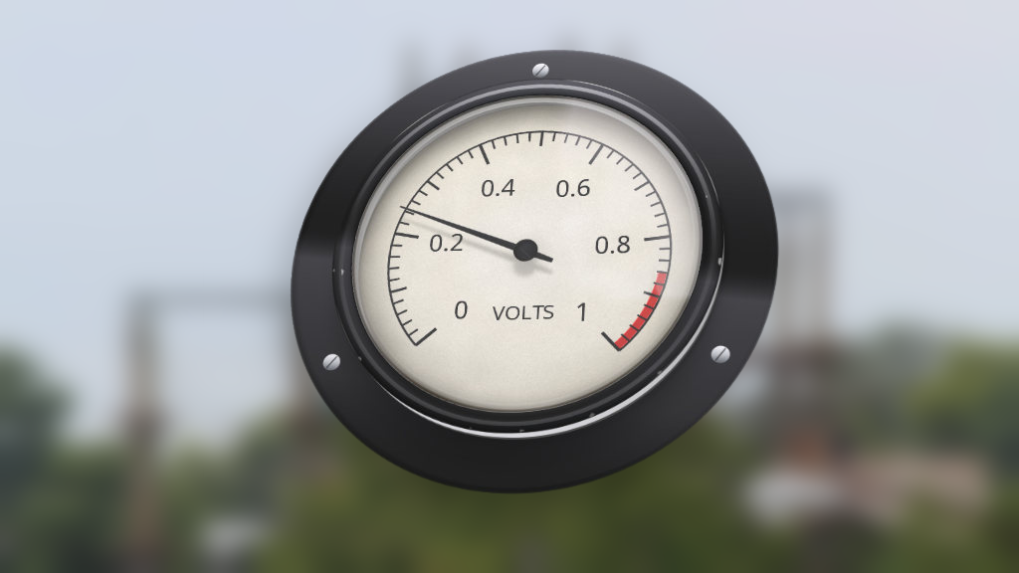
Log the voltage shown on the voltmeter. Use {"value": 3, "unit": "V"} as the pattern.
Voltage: {"value": 0.24, "unit": "V"}
